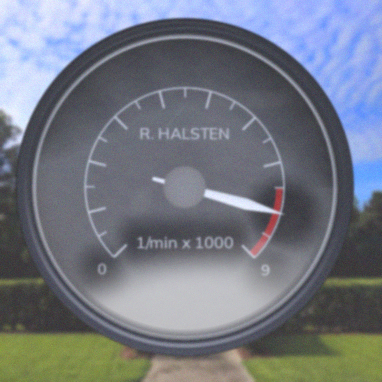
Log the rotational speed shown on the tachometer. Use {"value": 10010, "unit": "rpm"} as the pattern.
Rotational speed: {"value": 8000, "unit": "rpm"}
